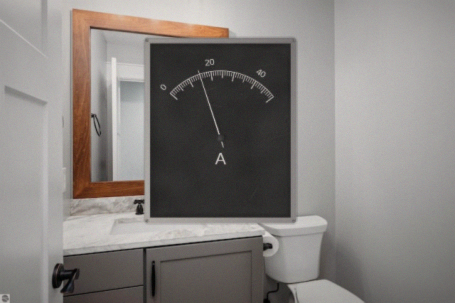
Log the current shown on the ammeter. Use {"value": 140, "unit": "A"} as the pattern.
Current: {"value": 15, "unit": "A"}
